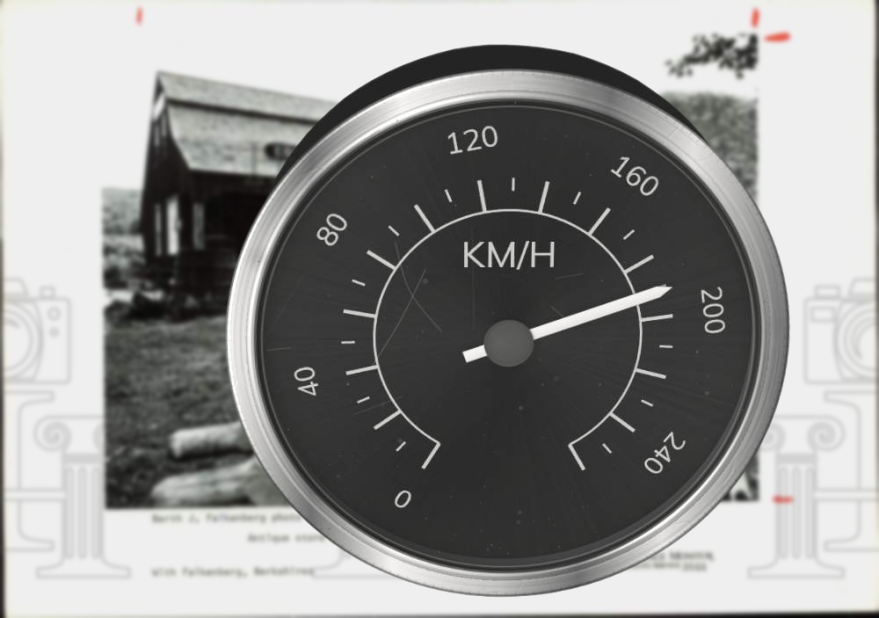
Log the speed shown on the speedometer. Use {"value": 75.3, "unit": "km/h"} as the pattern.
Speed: {"value": 190, "unit": "km/h"}
